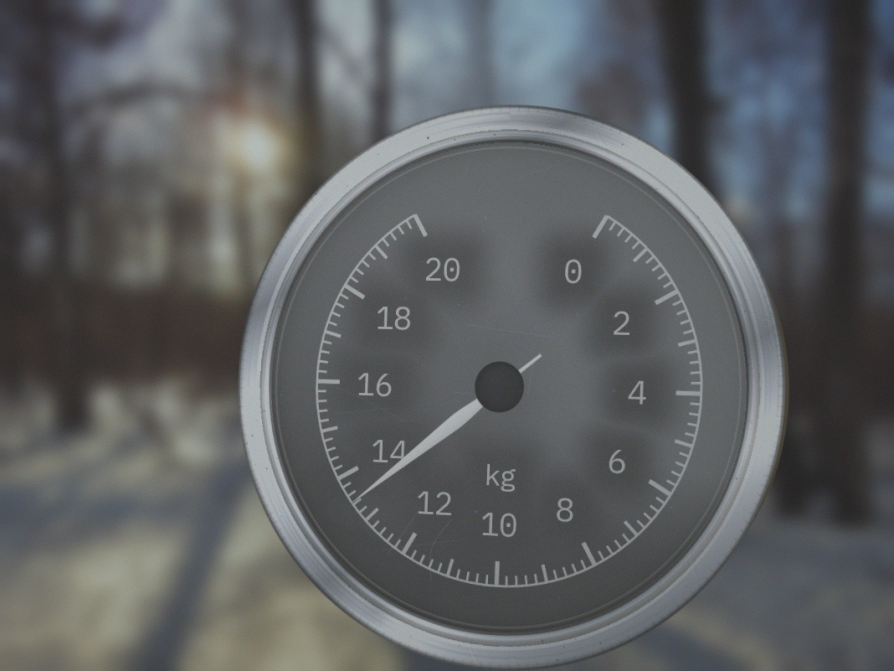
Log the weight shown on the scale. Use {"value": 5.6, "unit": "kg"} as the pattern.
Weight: {"value": 13.4, "unit": "kg"}
